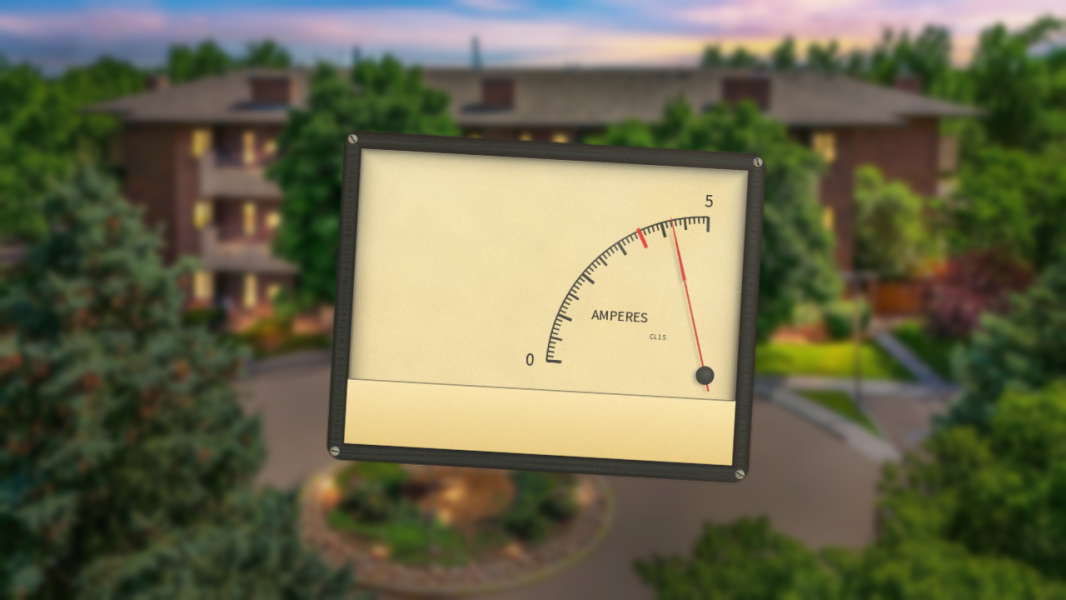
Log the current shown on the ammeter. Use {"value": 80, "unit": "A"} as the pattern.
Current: {"value": 4.2, "unit": "A"}
